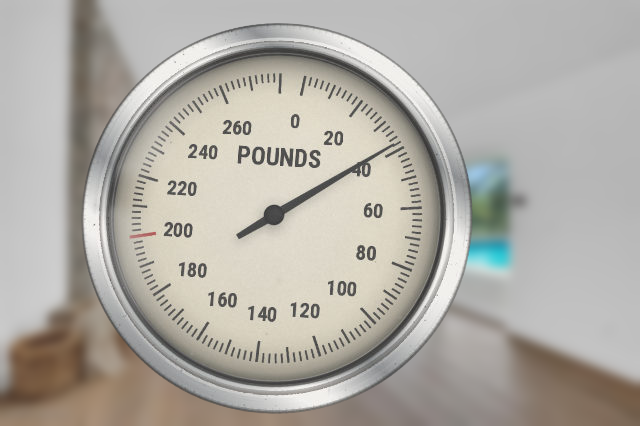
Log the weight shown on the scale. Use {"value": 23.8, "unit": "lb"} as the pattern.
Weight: {"value": 38, "unit": "lb"}
